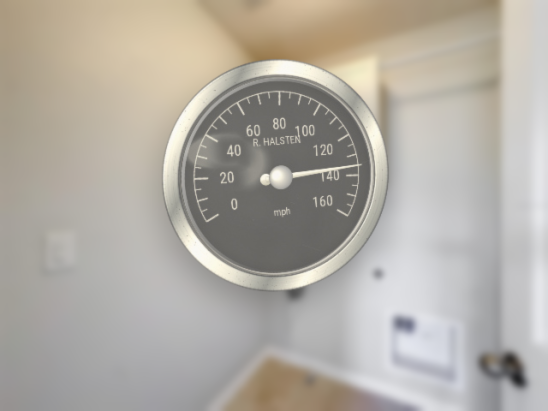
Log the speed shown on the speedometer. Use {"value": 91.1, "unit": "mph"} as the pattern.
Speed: {"value": 135, "unit": "mph"}
